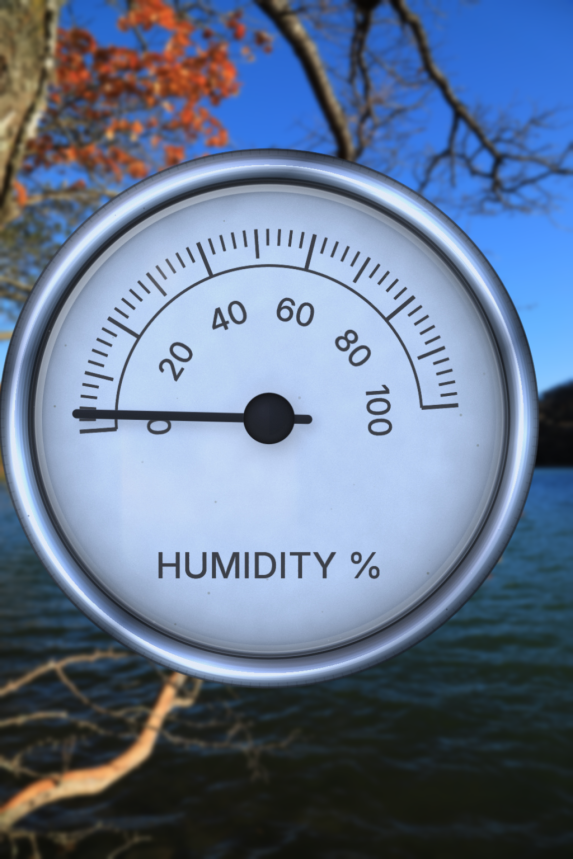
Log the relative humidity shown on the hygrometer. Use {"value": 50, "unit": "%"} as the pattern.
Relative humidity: {"value": 3, "unit": "%"}
